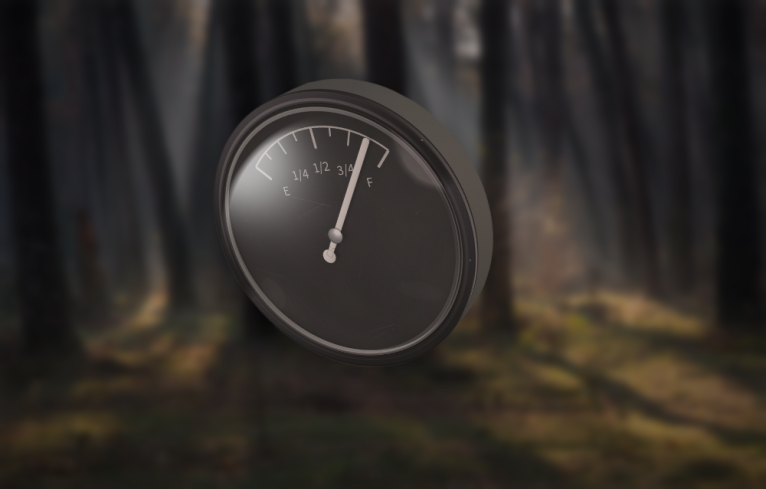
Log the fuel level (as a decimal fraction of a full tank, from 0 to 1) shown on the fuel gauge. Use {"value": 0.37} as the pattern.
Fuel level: {"value": 0.875}
